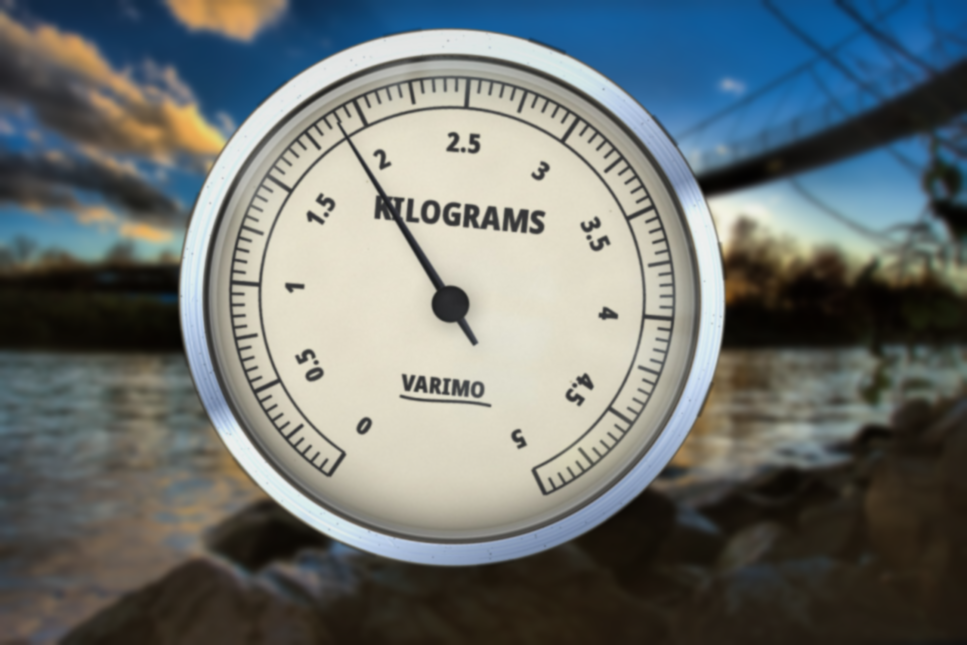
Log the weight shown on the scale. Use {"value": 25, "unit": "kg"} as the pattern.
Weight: {"value": 1.9, "unit": "kg"}
